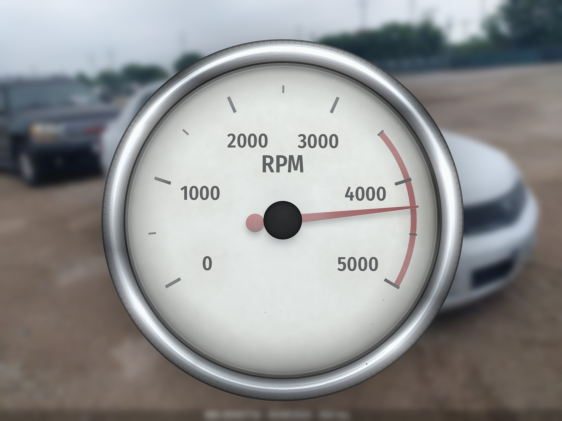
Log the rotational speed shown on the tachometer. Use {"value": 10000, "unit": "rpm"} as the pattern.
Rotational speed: {"value": 4250, "unit": "rpm"}
